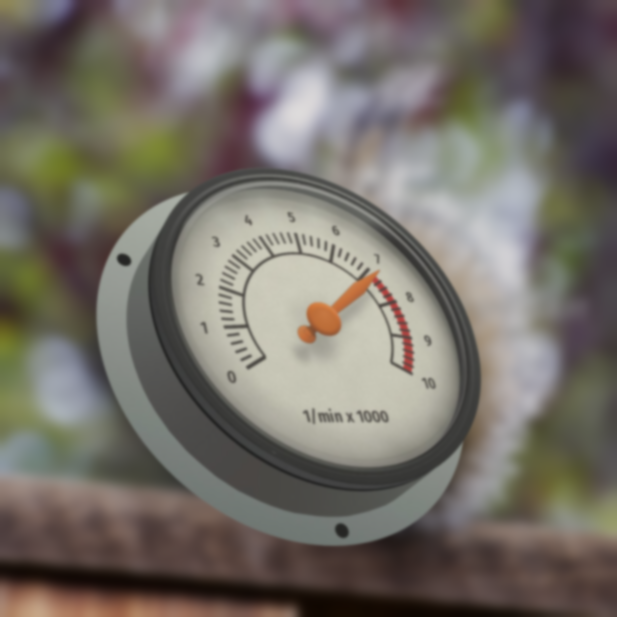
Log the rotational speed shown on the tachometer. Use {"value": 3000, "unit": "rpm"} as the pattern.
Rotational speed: {"value": 7200, "unit": "rpm"}
